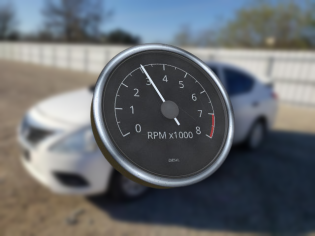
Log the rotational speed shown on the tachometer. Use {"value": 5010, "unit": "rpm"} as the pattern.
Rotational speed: {"value": 3000, "unit": "rpm"}
